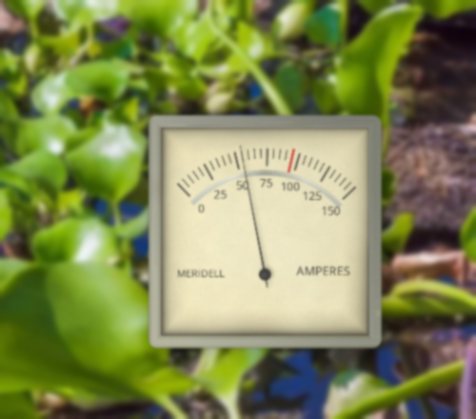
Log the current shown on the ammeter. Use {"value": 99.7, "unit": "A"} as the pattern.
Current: {"value": 55, "unit": "A"}
